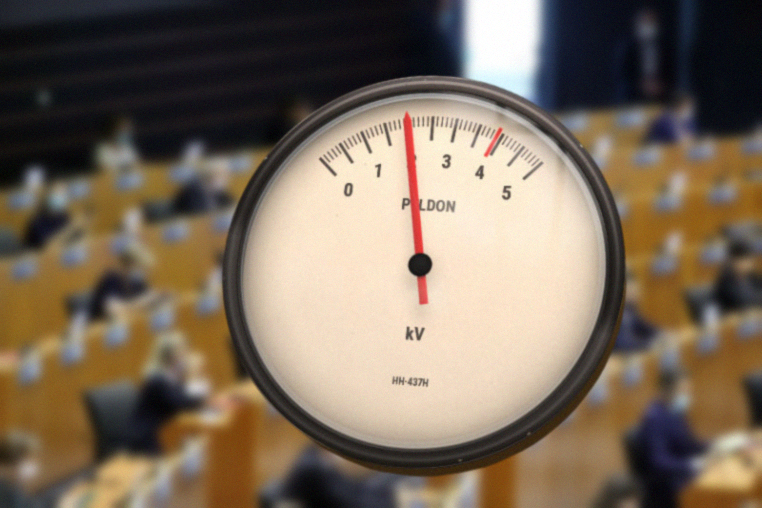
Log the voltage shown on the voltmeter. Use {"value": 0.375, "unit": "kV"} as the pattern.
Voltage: {"value": 2, "unit": "kV"}
